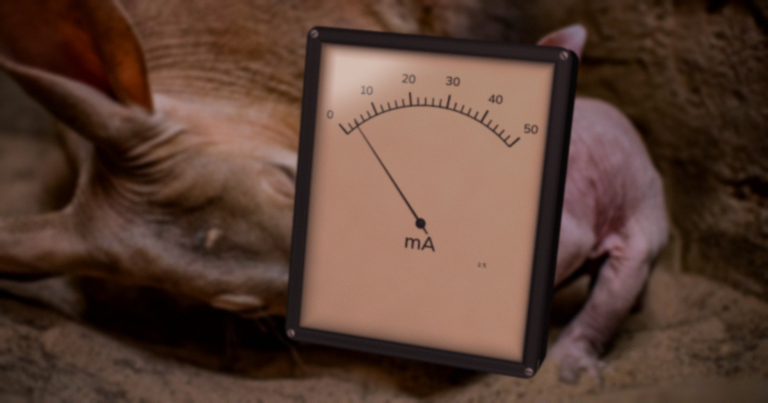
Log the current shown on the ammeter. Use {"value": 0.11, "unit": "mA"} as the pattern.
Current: {"value": 4, "unit": "mA"}
